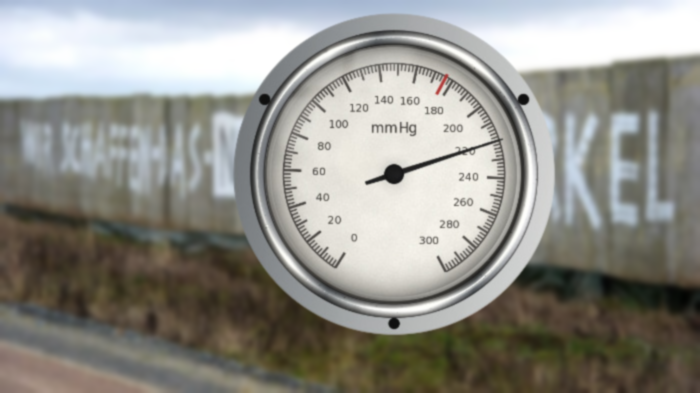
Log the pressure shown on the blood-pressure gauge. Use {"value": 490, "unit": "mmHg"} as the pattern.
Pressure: {"value": 220, "unit": "mmHg"}
